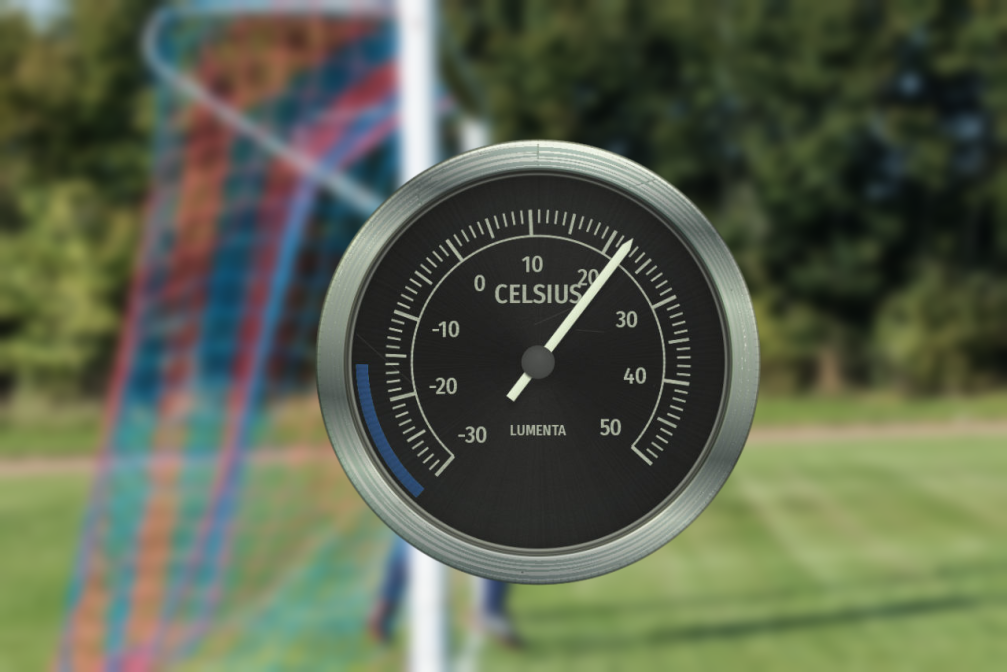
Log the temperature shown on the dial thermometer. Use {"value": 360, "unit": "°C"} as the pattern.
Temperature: {"value": 22, "unit": "°C"}
